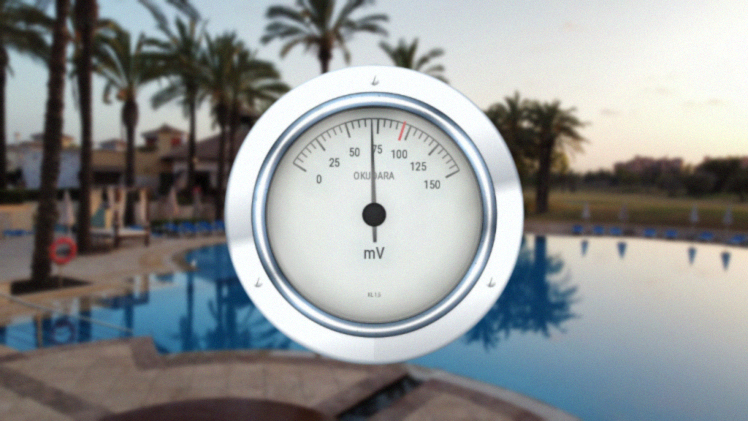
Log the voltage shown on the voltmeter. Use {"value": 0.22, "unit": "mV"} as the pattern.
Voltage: {"value": 70, "unit": "mV"}
